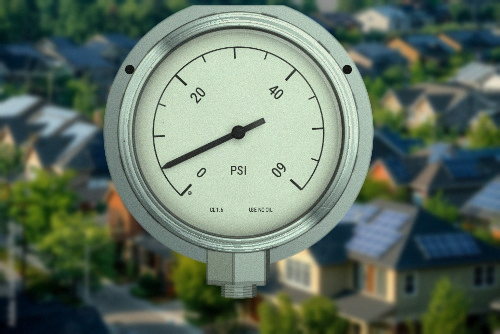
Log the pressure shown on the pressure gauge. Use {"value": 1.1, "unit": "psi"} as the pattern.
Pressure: {"value": 5, "unit": "psi"}
